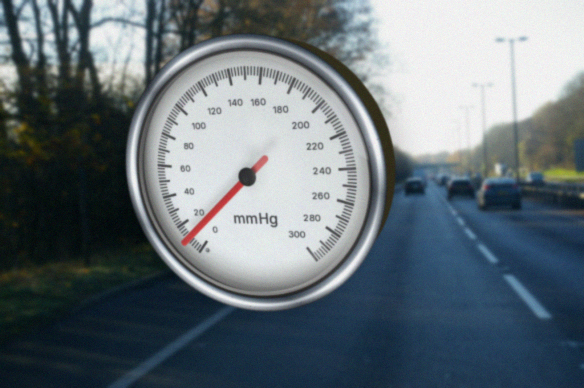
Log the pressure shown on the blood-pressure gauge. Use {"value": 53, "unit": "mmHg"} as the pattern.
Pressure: {"value": 10, "unit": "mmHg"}
